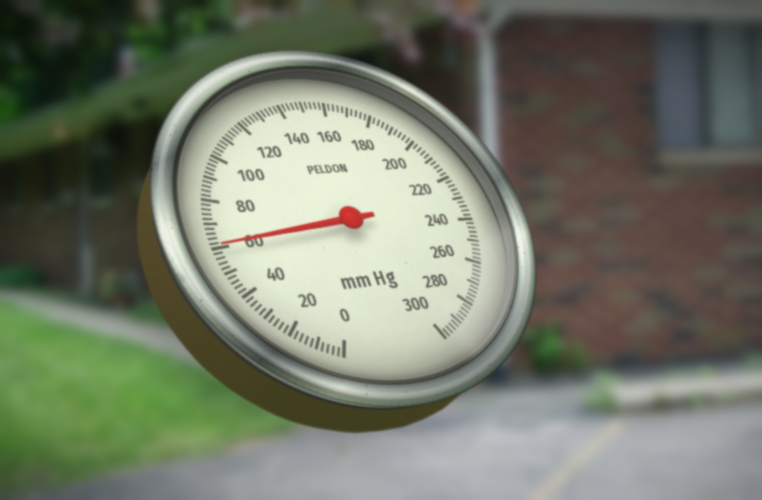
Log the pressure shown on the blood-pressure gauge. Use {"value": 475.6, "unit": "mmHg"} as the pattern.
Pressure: {"value": 60, "unit": "mmHg"}
